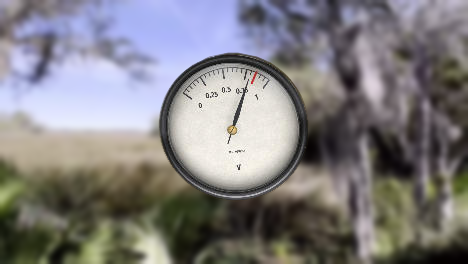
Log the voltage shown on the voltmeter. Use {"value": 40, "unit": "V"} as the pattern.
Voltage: {"value": 0.8, "unit": "V"}
